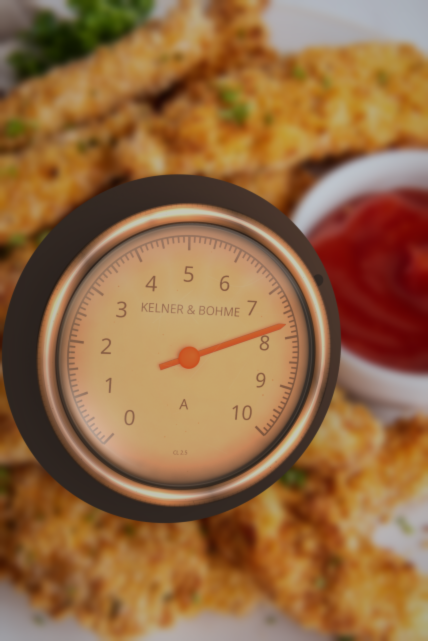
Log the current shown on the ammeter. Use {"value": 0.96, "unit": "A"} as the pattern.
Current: {"value": 7.7, "unit": "A"}
